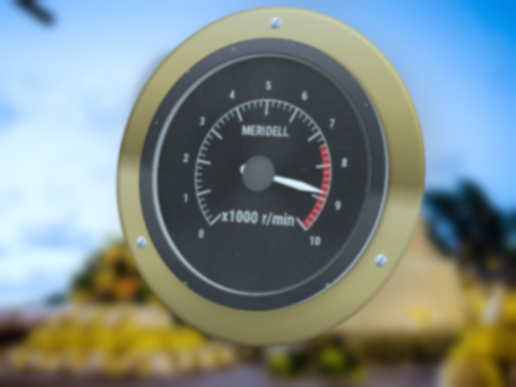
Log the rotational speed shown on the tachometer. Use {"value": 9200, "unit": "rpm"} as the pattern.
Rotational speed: {"value": 8800, "unit": "rpm"}
